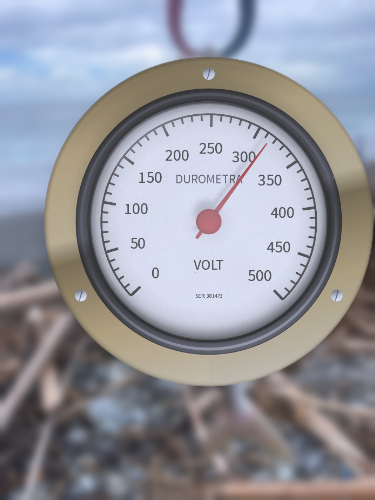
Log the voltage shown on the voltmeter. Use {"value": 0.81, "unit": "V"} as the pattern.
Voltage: {"value": 315, "unit": "V"}
